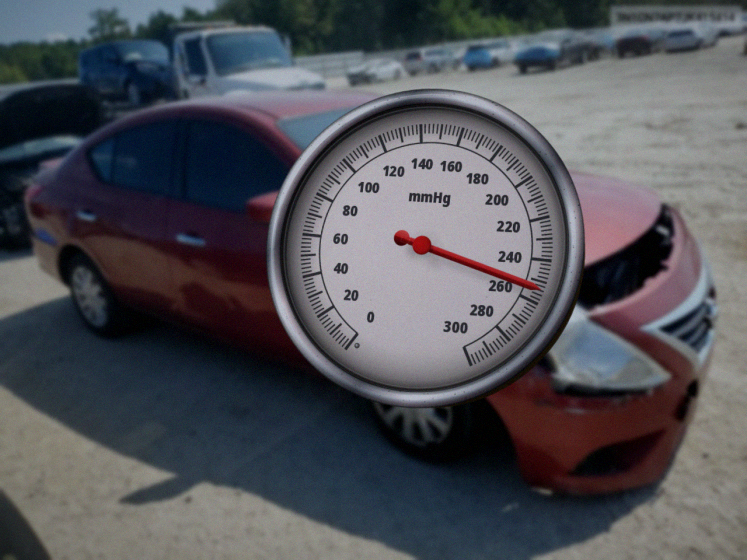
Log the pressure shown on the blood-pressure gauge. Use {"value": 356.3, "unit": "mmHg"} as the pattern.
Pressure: {"value": 254, "unit": "mmHg"}
